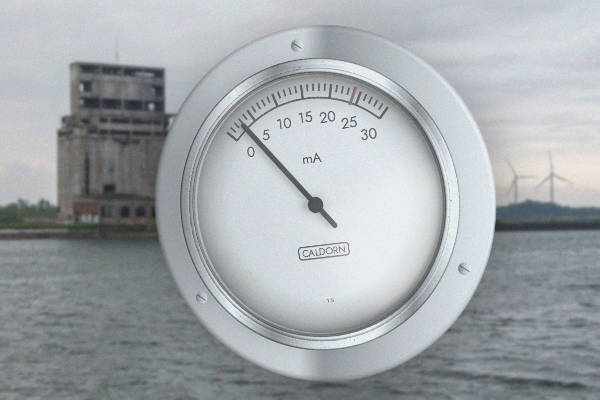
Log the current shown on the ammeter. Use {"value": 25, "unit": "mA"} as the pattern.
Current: {"value": 3, "unit": "mA"}
